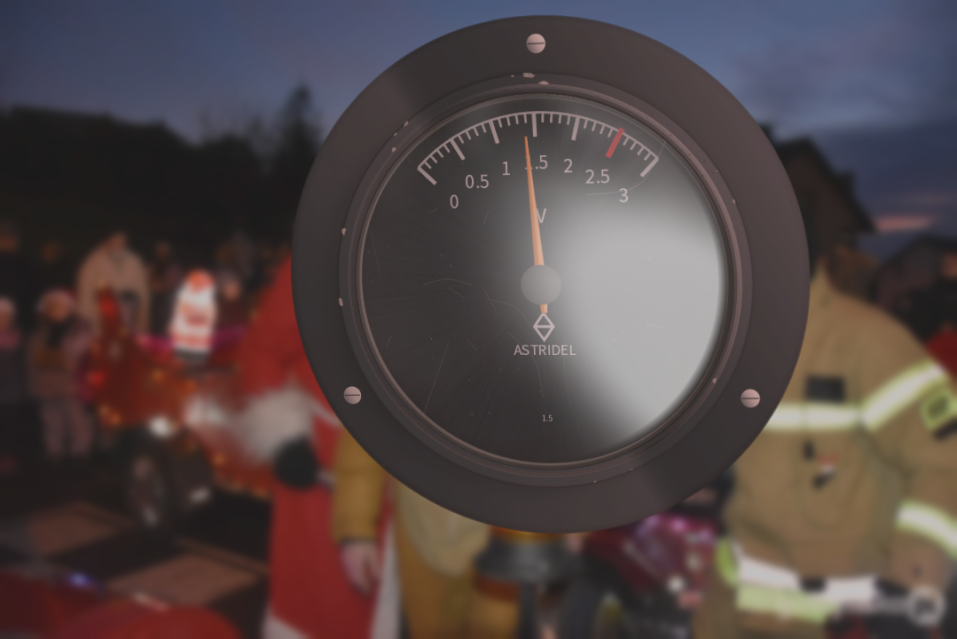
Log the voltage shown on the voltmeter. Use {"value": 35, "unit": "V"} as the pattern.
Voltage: {"value": 1.4, "unit": "V"}
